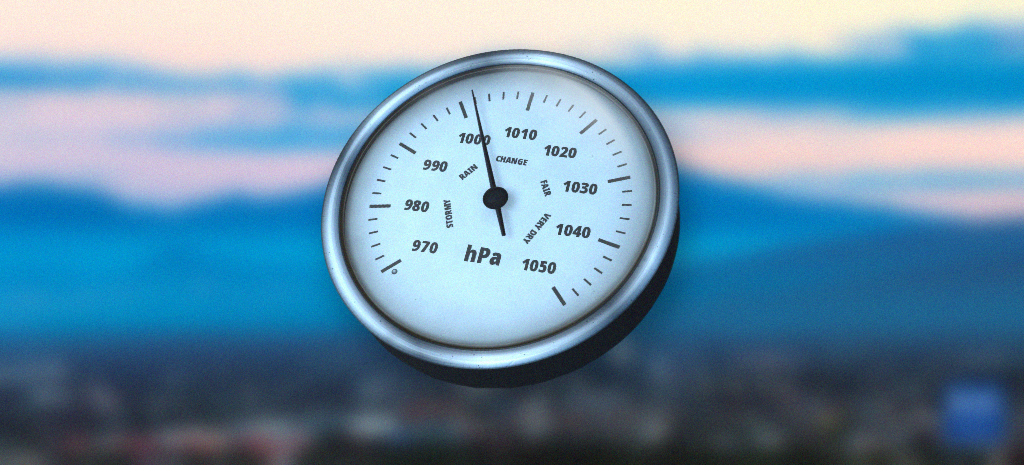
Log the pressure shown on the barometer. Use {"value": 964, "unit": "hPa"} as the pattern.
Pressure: {"value": 1002, "unit": "hPa"}
